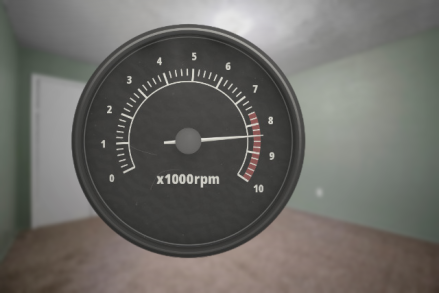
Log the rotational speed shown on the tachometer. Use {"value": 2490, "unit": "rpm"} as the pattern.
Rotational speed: {"value": 8400, "unit": "rpm"}
